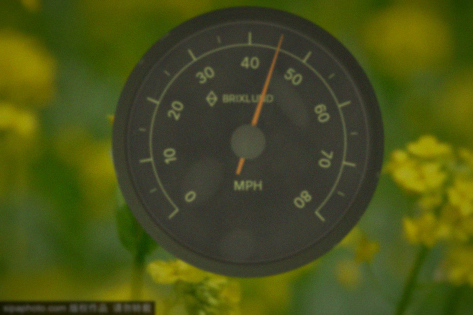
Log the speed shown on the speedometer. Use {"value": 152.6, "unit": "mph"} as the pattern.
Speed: {"value": 45, "unit": "mph"}
